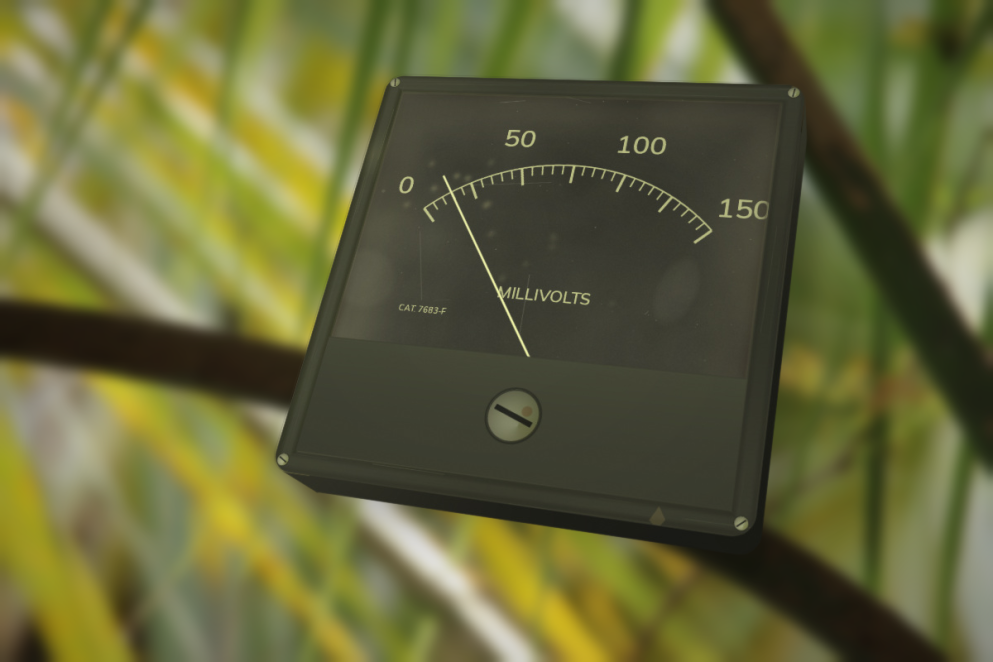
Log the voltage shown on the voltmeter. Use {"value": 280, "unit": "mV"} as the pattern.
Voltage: {"value": 15, "unit": "mV"}
